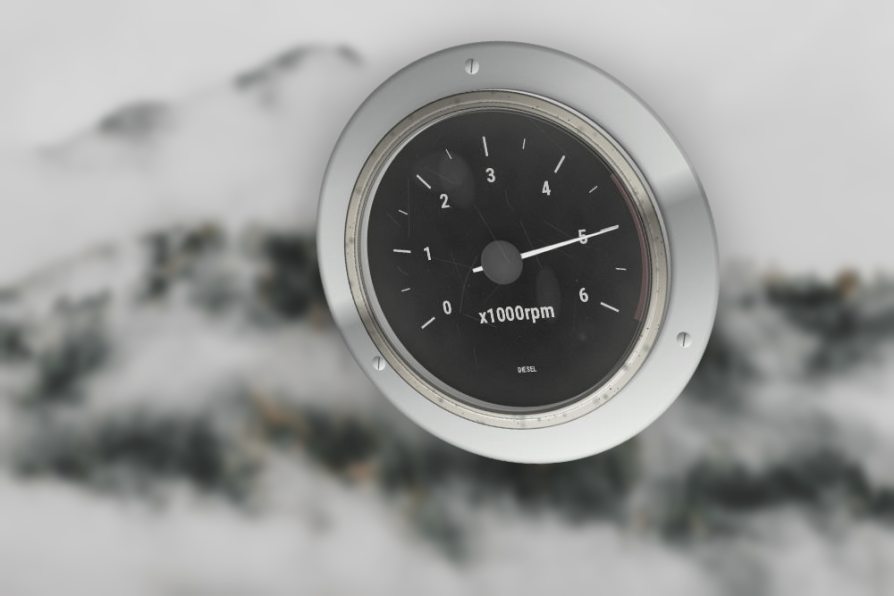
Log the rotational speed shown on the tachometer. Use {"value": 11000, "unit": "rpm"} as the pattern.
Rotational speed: {"value": 5000, "unit": "rpm"}
